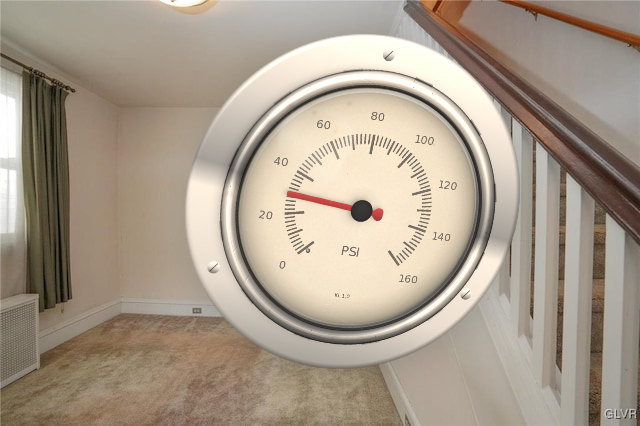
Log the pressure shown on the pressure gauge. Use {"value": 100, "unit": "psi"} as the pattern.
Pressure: {"value": 30, "unit": "psi"}
